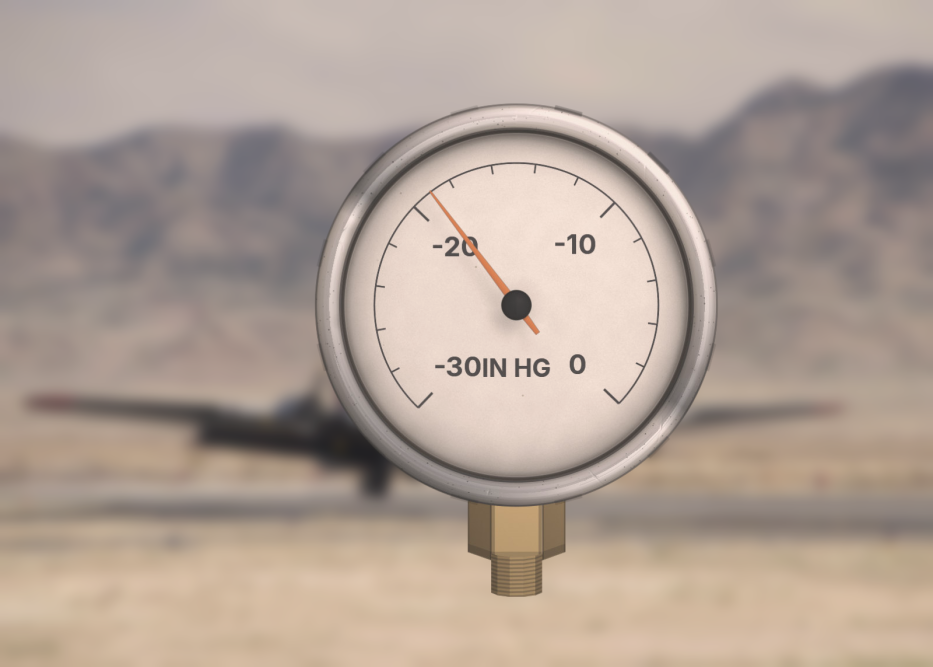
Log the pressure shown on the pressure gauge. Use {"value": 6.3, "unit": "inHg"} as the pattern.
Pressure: {"value": -19, "unit": "inHg"}
